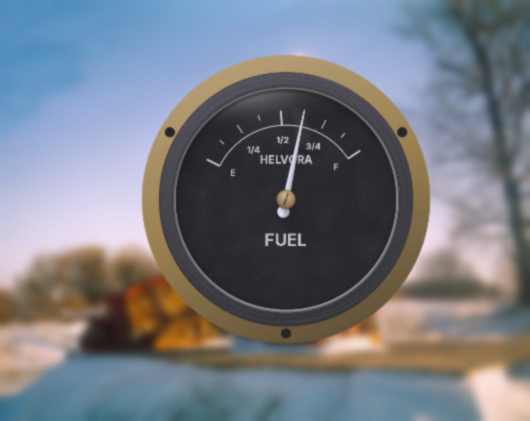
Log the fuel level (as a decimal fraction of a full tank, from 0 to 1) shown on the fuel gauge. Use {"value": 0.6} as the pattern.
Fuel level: {"value": 0.625}
